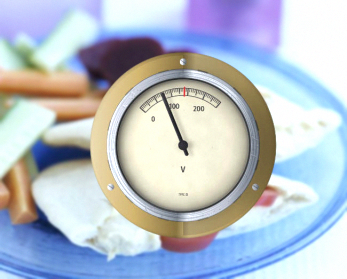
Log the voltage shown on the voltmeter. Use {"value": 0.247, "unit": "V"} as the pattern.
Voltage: {"value": 75, "unit": "V"}
